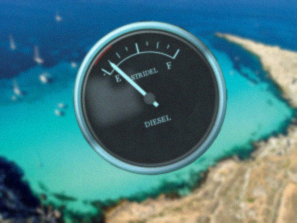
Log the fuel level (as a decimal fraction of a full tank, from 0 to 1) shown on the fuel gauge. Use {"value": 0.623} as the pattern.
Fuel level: {"value": 0.125}
